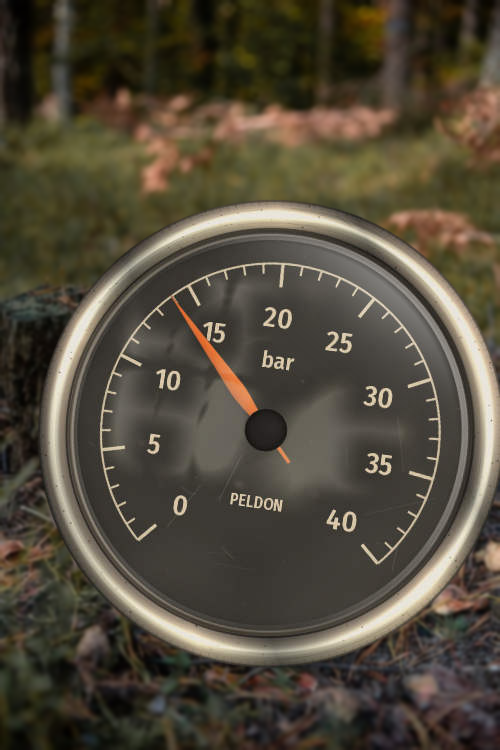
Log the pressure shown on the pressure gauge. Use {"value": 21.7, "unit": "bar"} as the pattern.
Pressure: {"value": 14, "unit": "bar"}
